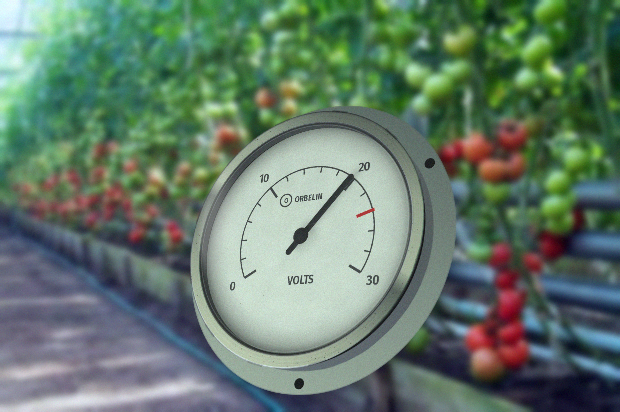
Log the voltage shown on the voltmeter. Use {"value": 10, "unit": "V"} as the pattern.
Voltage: {"value": 20, "unit": "V"}
